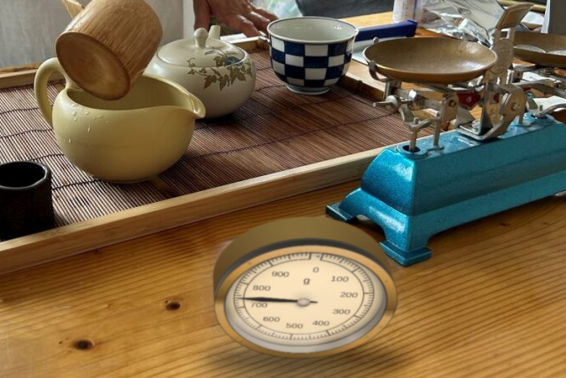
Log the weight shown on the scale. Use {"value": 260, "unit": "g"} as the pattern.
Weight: {"value": 750, "unit": "g"}
